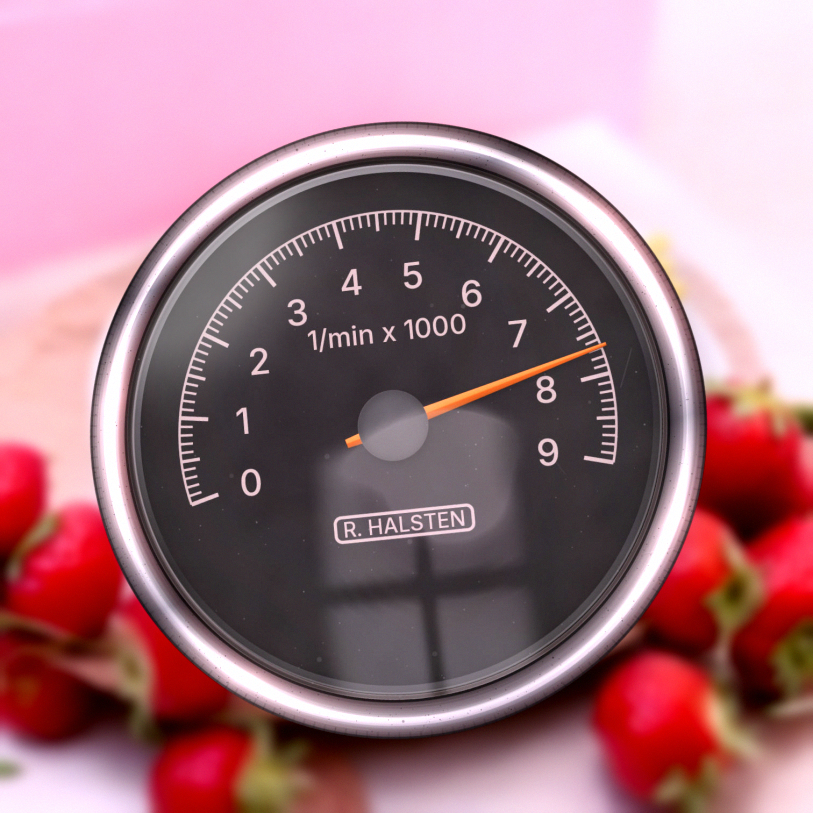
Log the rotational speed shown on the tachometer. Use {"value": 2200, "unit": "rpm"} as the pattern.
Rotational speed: {"value": 7700, "unit": "rpm"}
